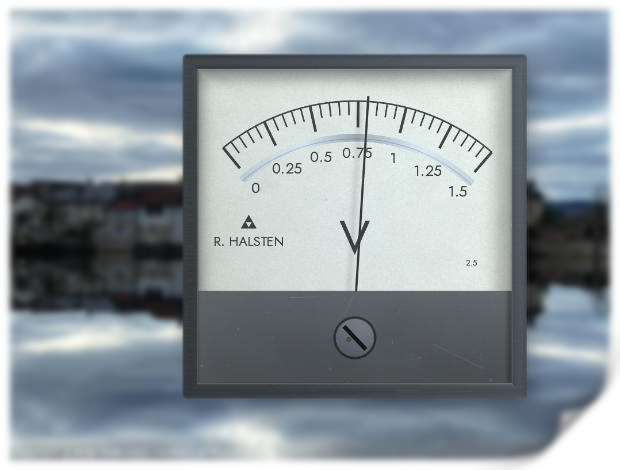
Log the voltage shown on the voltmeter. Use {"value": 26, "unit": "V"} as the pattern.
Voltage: {"value": 0.8, "unit": "V"}
